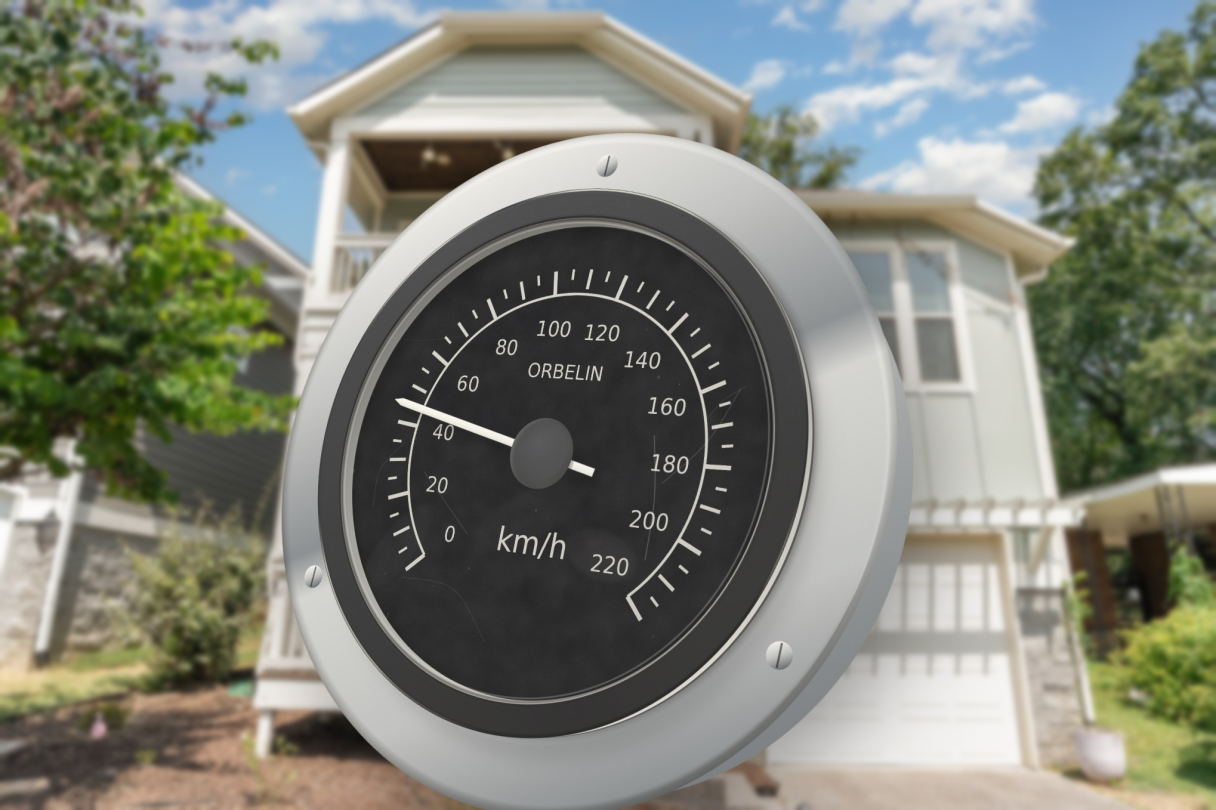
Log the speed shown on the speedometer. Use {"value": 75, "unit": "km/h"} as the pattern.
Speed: {"value": 45, "unit": "km/h"}
